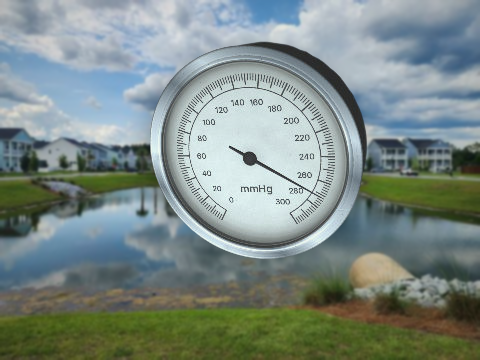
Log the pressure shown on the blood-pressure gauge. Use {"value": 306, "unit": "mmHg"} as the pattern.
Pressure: {"value": 270, "unit": "mmHg"}
